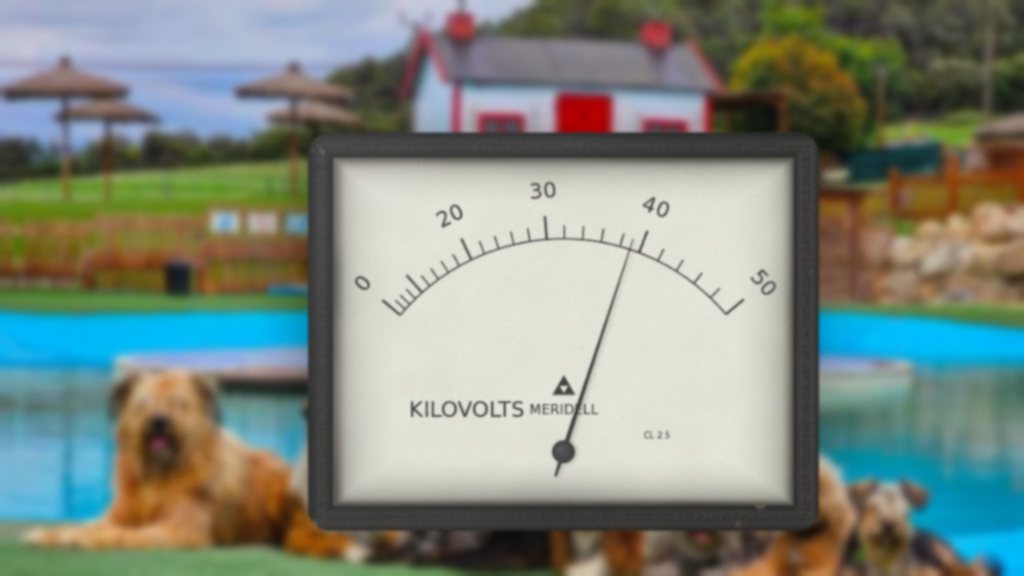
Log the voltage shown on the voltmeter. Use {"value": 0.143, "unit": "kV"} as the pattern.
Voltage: {"value": 39, "unit": "kV"}
